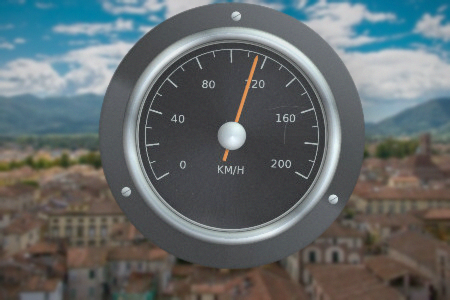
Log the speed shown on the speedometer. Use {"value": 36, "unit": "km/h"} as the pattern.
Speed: {"value": 115, "unit": "km/h"}
